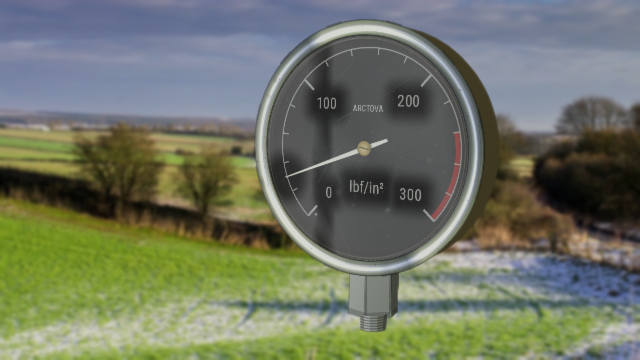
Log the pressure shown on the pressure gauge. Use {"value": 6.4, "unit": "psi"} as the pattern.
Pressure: {"value": 30, "unit": "psi"}
